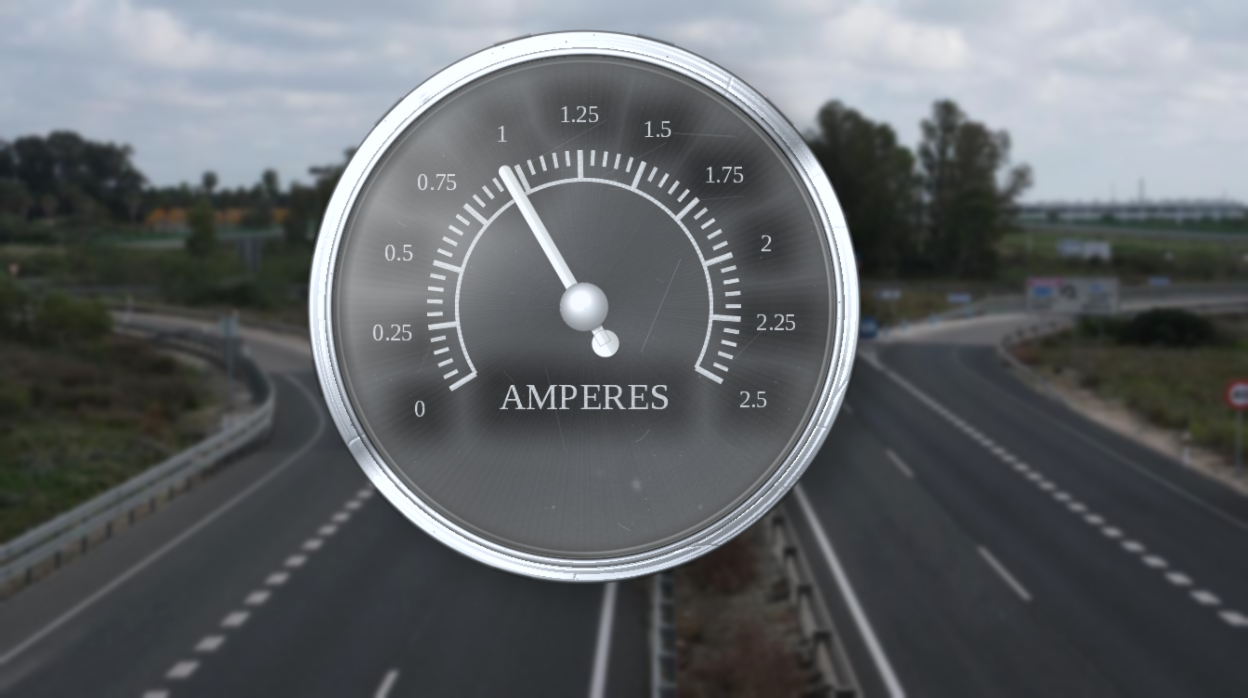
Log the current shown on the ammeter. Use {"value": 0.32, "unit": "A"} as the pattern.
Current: {"value": 0.95, "unit": "A"}
